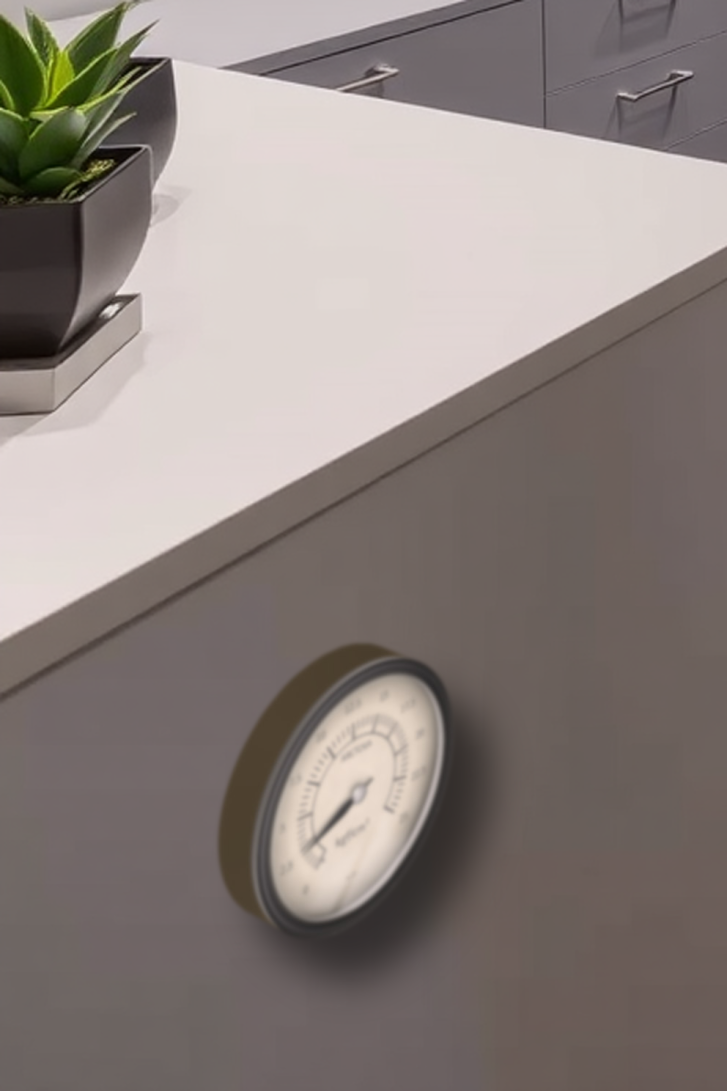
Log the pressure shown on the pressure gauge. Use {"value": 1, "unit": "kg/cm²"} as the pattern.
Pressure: {"value": 2.5, "unit": "kg/cm²"}
